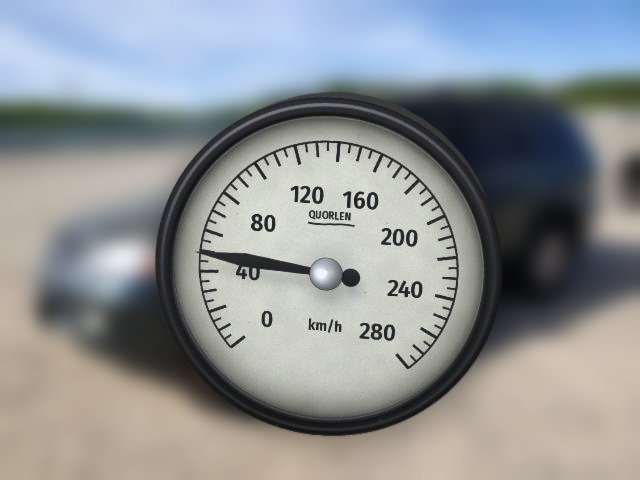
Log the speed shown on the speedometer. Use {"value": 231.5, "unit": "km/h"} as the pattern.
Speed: {"value": 50, "unit": "km/h"}
